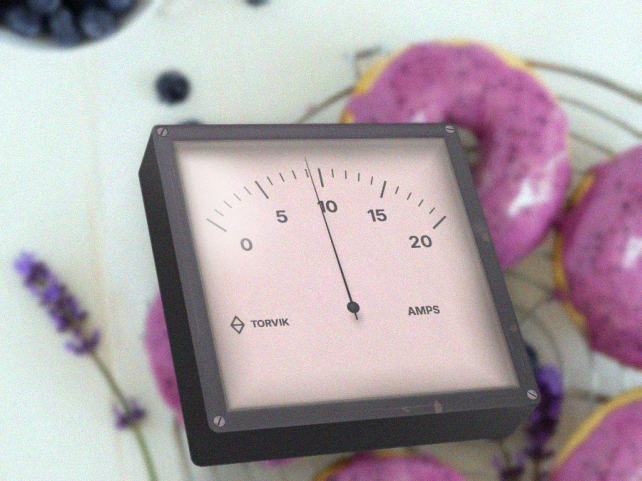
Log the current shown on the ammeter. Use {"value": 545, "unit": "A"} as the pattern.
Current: {"value": 9, "unit": "A"}
